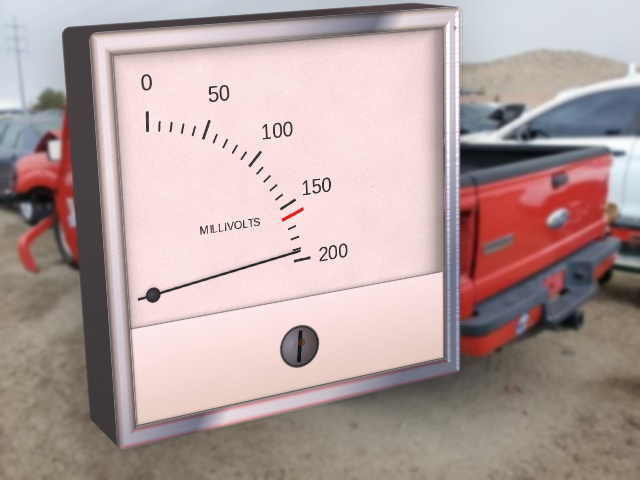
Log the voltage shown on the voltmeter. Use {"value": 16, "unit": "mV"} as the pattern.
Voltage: {"value": 190, "unit": "mV"}
